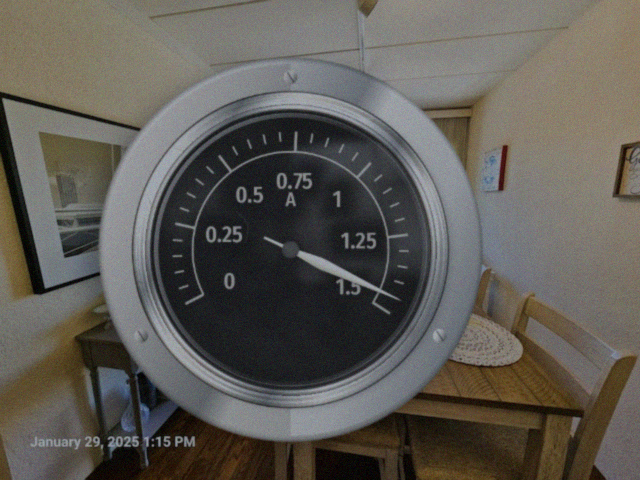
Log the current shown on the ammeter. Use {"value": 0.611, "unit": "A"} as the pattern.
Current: {"value": 1.45, "unit": "A"}
